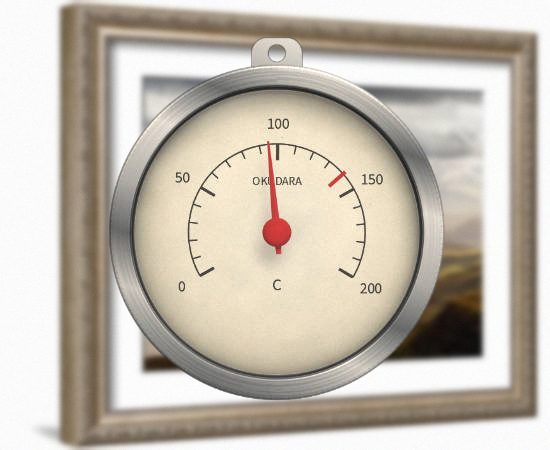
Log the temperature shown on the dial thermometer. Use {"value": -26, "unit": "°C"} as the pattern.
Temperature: {"value": 95, "unit": "°C"}
